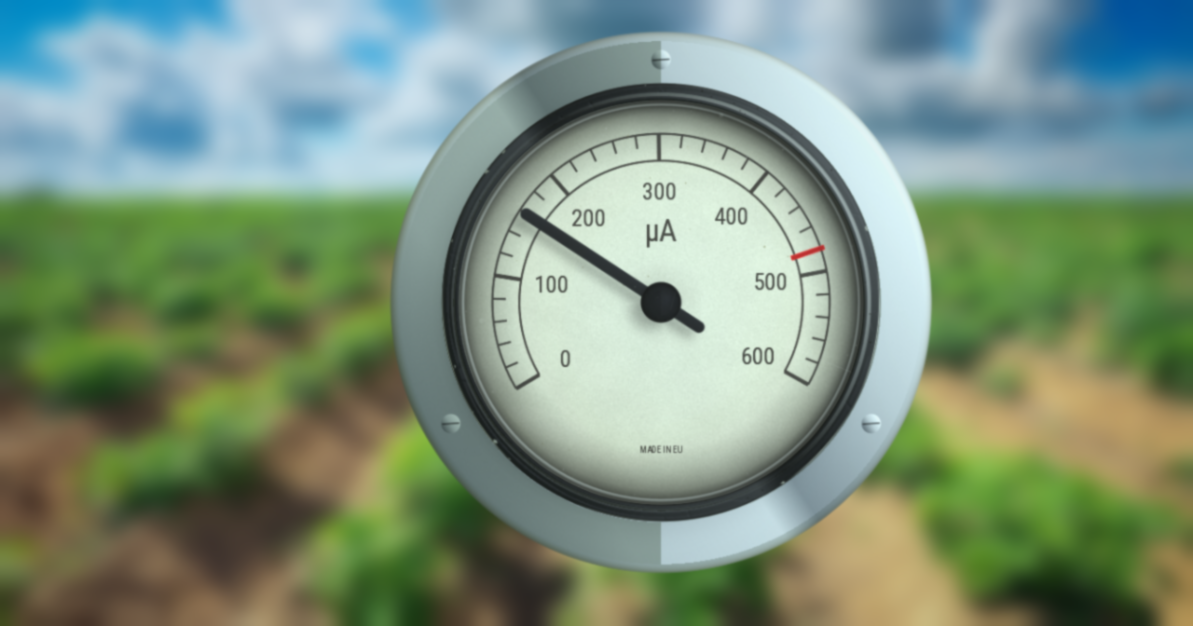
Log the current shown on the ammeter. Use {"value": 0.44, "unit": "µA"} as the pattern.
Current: {"value": 160, "unit": "µA"}
